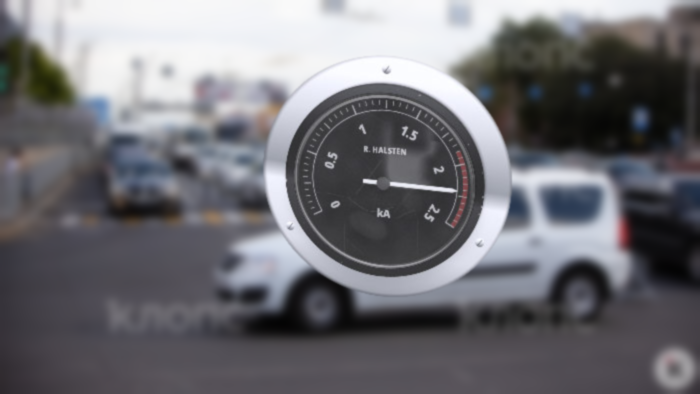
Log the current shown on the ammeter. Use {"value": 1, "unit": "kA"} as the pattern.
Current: {"value": 2.2, "unit": "kA"}
